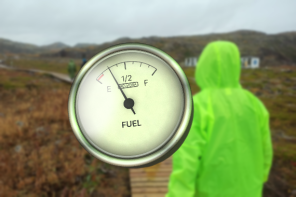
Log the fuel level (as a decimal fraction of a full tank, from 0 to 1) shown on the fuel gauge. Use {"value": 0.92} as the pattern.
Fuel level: {"value": 0.25}
